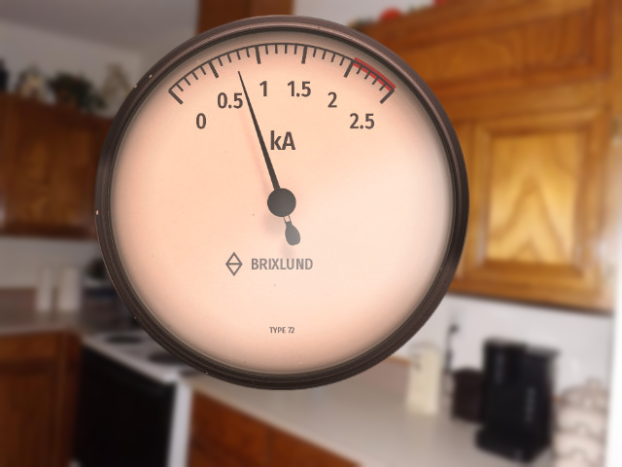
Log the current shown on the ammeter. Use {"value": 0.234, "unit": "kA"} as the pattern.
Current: {"value": 0.75, "unit": "kA"}
